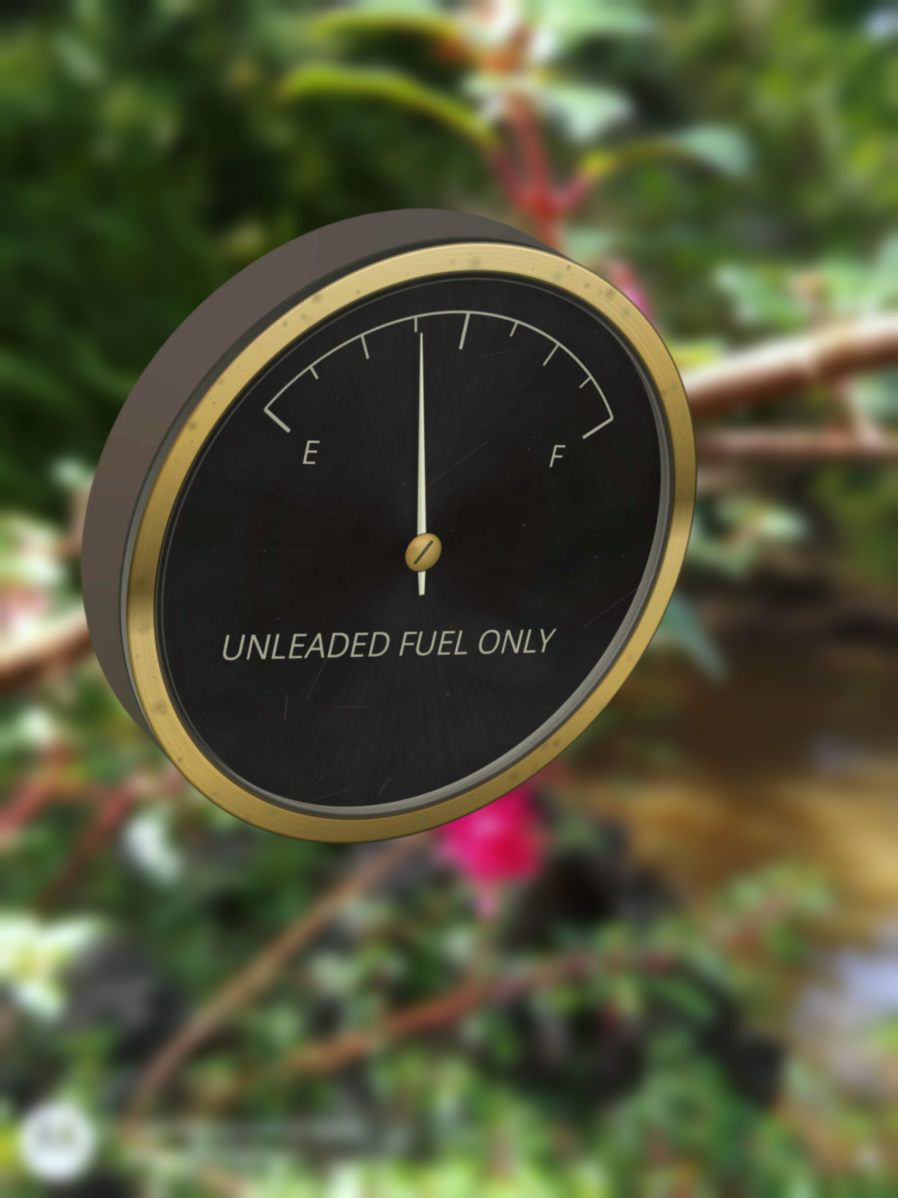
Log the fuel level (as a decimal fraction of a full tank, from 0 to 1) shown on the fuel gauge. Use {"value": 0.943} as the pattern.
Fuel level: {"value": 0.375}
